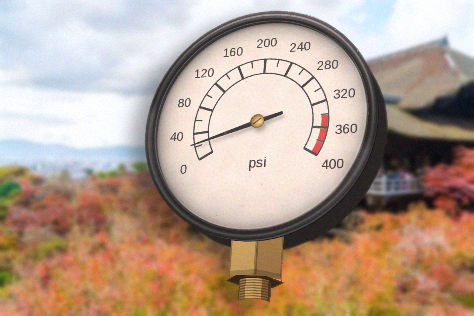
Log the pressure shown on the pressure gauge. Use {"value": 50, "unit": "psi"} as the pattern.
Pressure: {"value": 20, "unit": "psi"}
